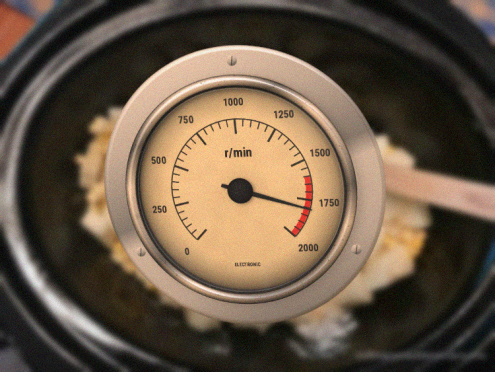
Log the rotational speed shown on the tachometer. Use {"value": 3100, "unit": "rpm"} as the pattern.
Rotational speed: {"value": 1800, "unit": "rpm"}
